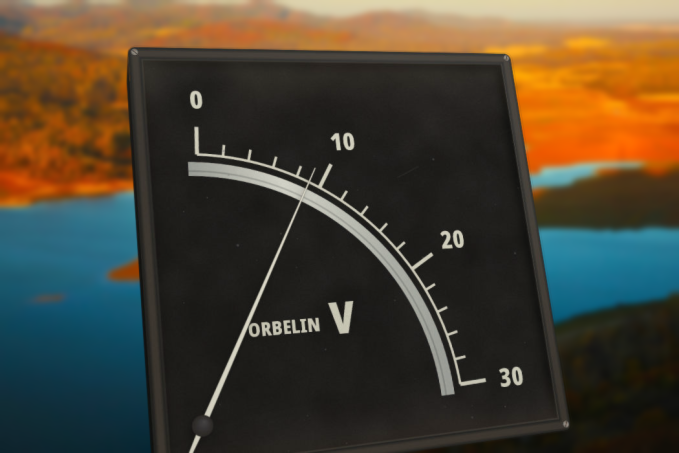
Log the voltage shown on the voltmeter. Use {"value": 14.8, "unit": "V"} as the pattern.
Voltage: {"value": 9, "unit": "V"}
